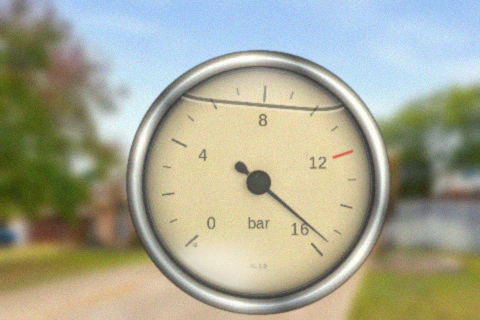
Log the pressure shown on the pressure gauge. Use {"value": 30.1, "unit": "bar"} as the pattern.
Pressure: {"value": 15.5, "unit": "bar"}
